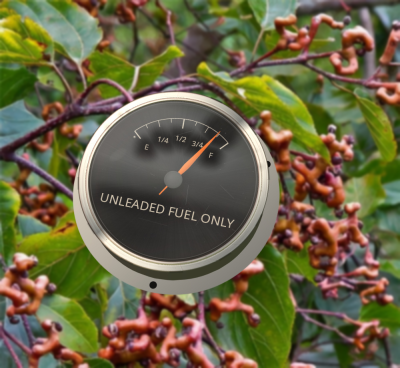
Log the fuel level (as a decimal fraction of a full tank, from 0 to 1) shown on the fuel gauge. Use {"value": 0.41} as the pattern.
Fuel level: {"value": 0.875}
